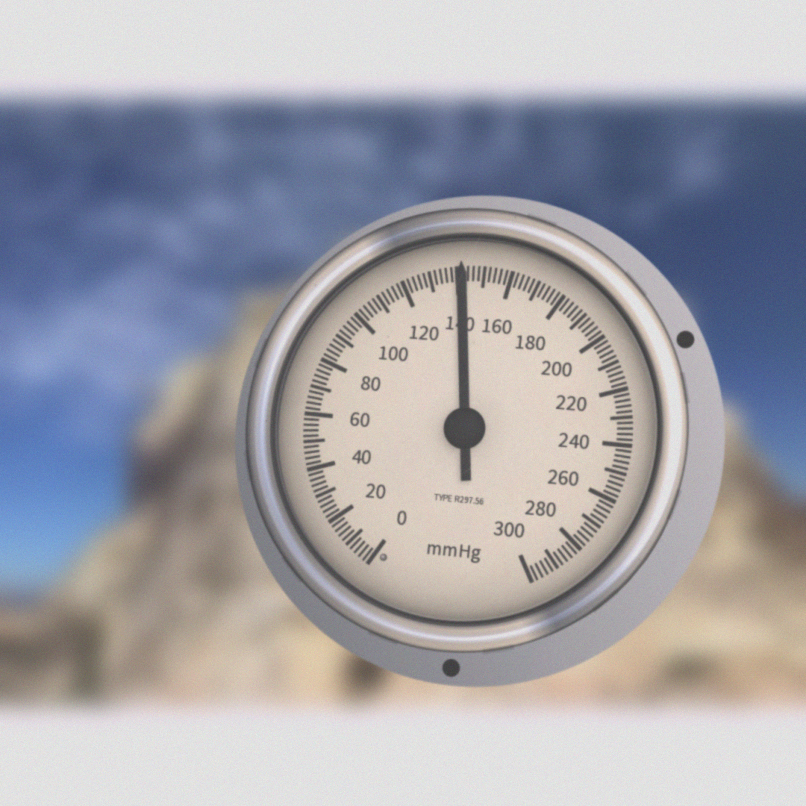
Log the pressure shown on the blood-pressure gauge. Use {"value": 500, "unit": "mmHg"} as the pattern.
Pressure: {"value": 142, "unit": "mmHg"}
